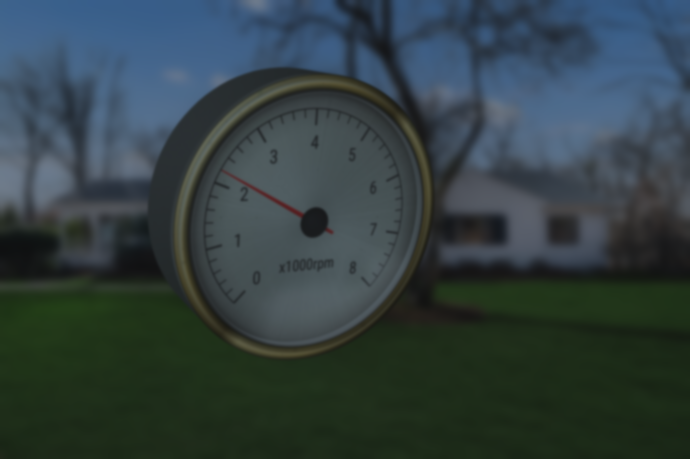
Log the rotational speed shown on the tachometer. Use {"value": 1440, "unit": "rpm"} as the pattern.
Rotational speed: {"value": 2200, "unit": "rpm"}
